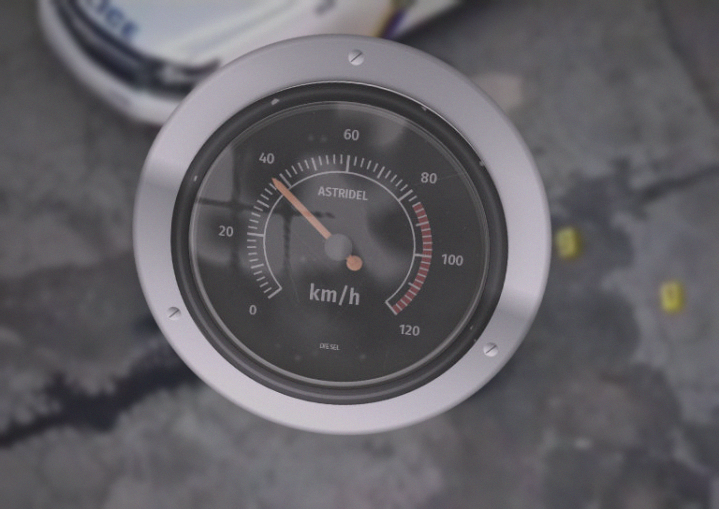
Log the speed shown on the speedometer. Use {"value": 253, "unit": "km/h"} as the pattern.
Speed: {"value": 38, "unit": "km/h"}
